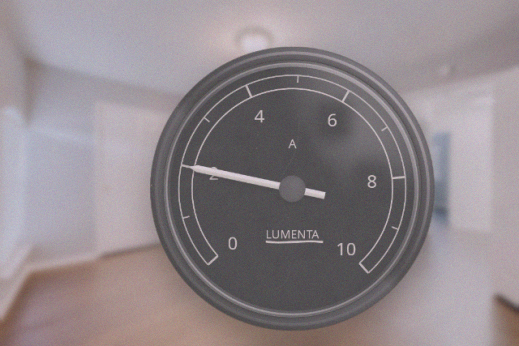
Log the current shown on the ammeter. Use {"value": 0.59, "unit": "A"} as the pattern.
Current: {"value": 2, "unit": "A"}
